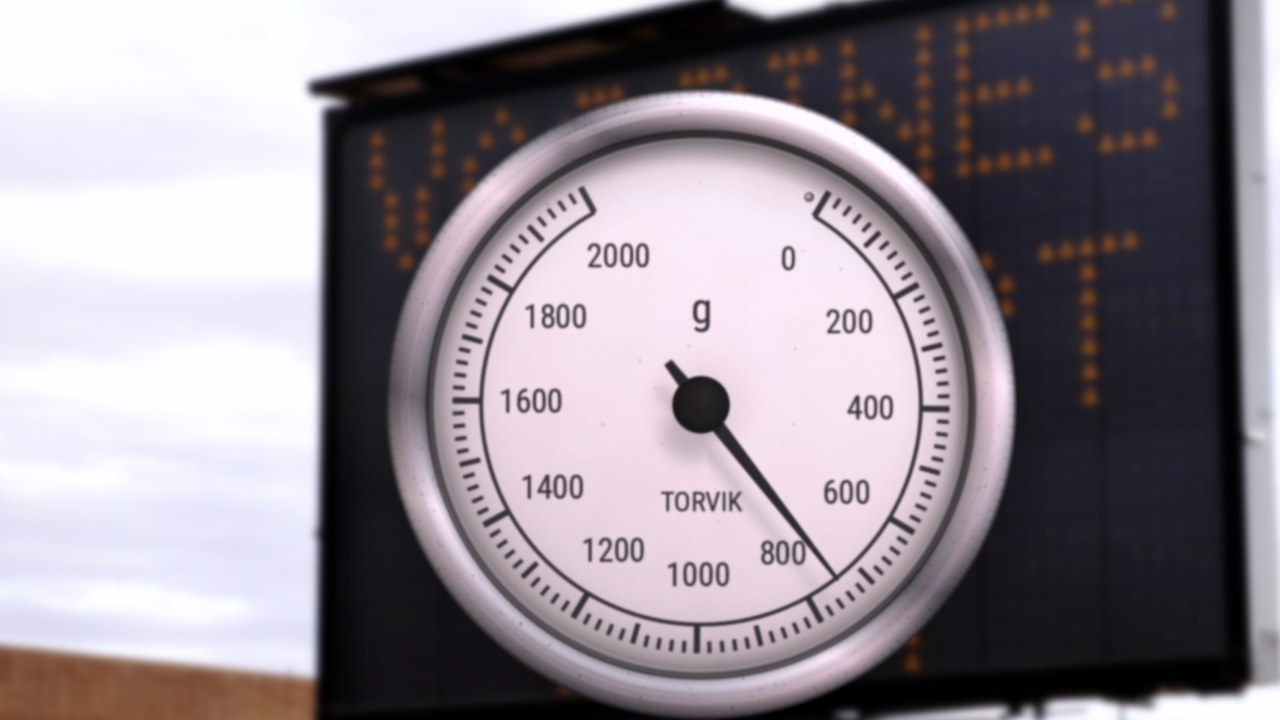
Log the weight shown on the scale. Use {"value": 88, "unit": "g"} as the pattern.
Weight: {"value": 740, "unit": "g"}
